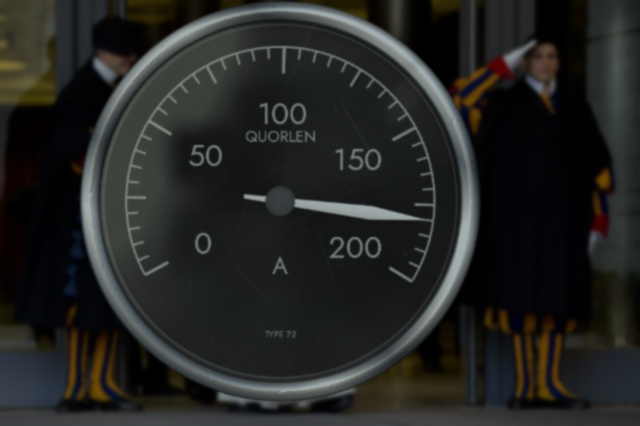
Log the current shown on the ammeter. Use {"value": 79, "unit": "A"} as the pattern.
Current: {"value": 180, "unit": "A"}
